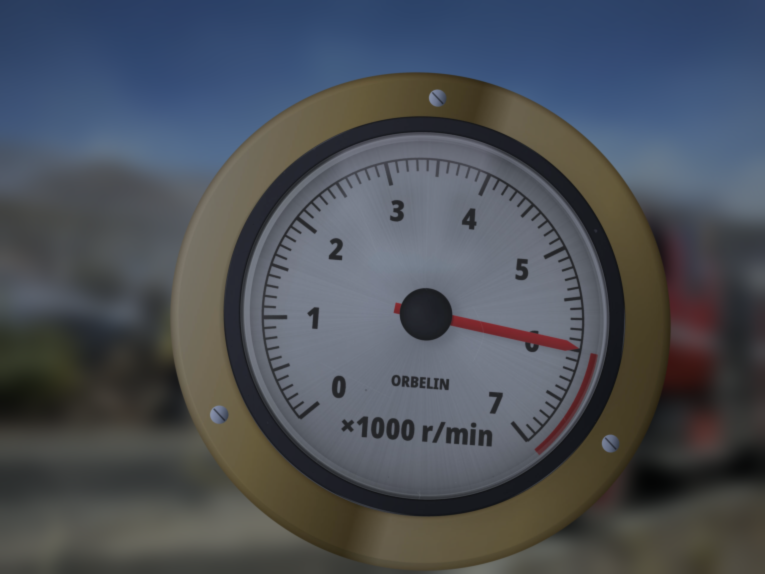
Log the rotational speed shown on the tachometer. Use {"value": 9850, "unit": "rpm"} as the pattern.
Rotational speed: {"value": 6000, "unit": "rpm"}
